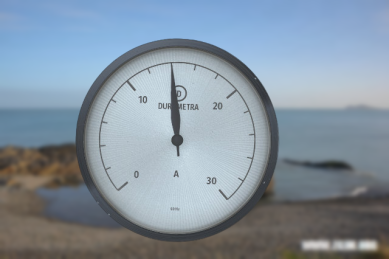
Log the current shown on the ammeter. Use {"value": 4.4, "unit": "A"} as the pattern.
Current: {"value": 14, "unit": "A"}
